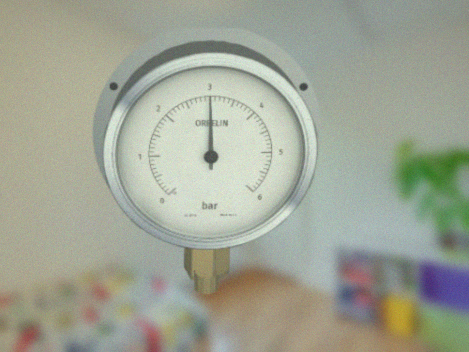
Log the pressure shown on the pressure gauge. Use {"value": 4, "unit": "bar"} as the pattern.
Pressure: {"value": 3, "unit": "bar"}
